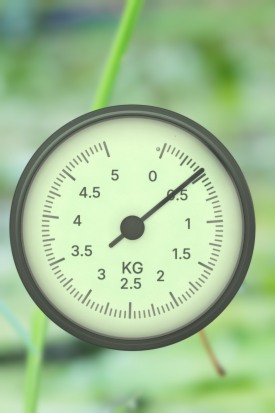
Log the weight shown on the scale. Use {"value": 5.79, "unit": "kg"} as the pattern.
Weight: {"value": 0.45, "unit": "kg"}
